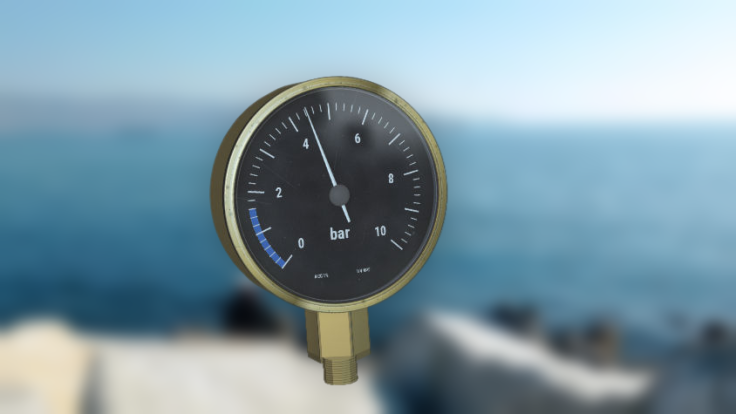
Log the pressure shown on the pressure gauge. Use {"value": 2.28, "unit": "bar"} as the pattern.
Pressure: {"value": 4.4, "unit": "bar"}
